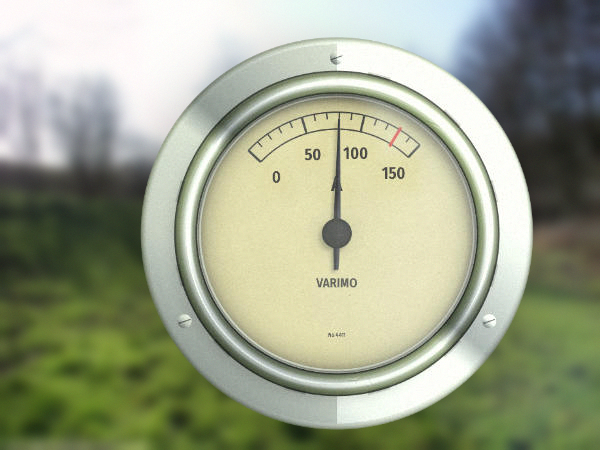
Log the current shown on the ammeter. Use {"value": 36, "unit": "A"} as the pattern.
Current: {"value": 80, "unit": "A"}
